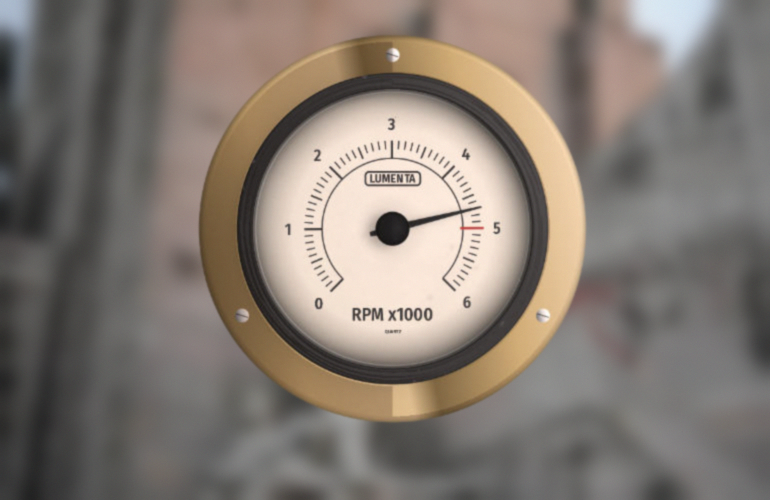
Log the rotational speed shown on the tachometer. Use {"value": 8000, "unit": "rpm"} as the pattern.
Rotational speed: {"value": 4700, "unit": "rpm"}
